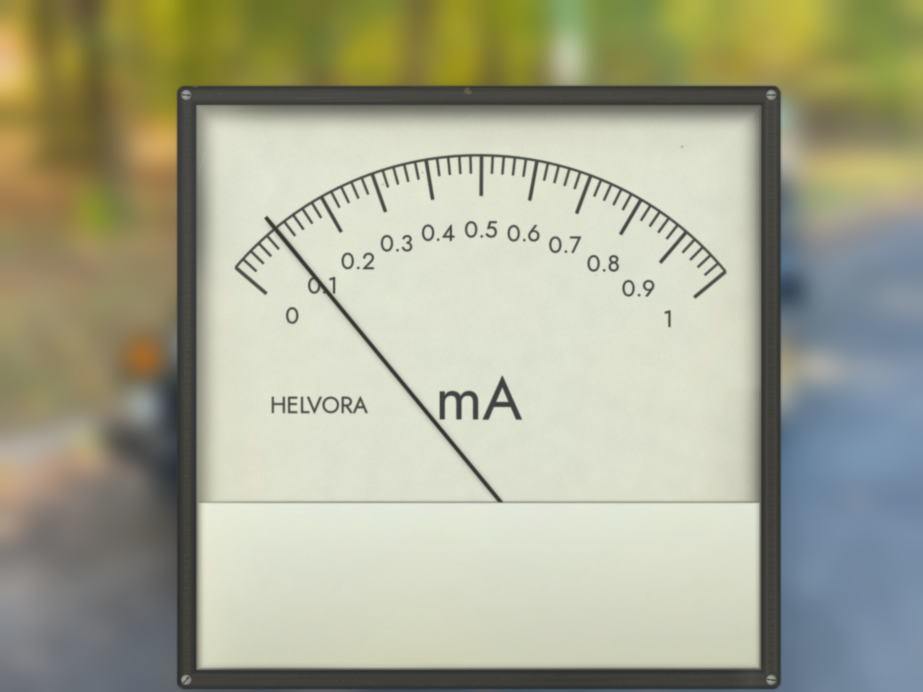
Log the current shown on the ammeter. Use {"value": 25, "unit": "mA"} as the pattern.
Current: {"value": 0.1, "unit": "mA"}
